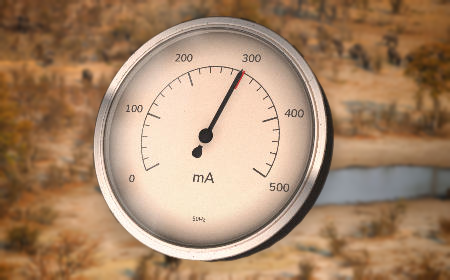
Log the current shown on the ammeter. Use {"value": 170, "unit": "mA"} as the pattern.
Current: {"value": 300, "unit": "mA"}
